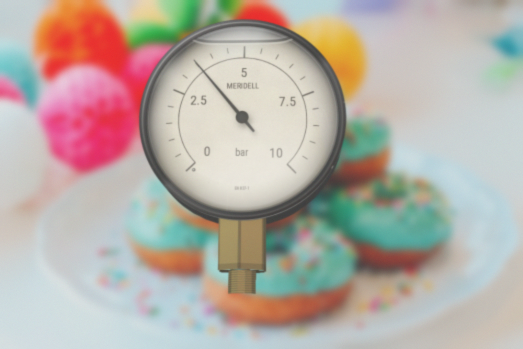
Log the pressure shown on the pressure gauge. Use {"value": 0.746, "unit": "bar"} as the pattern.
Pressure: {"value": 3.5, "unit": "bar"}
